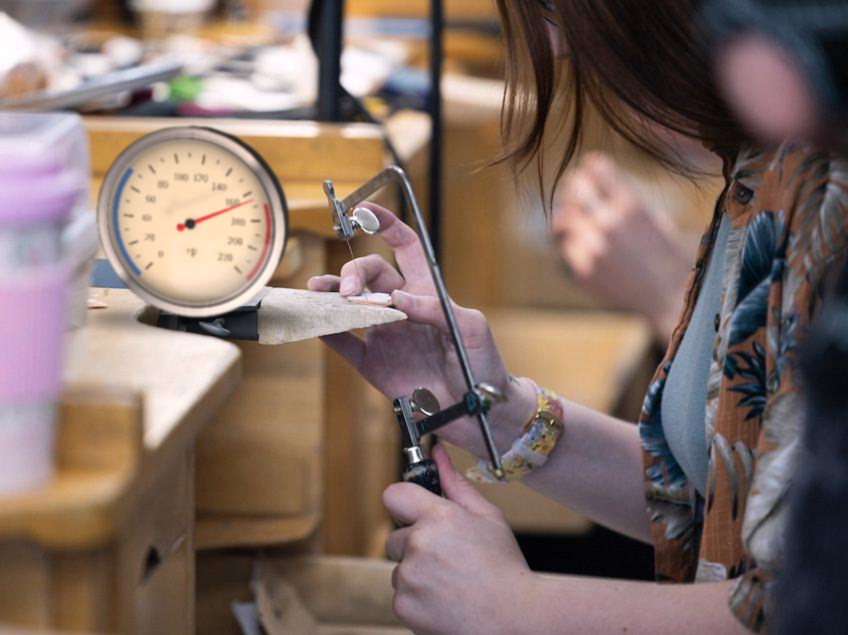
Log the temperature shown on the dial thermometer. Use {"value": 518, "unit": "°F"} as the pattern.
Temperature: {"value": 165, "unit": "°F"}
